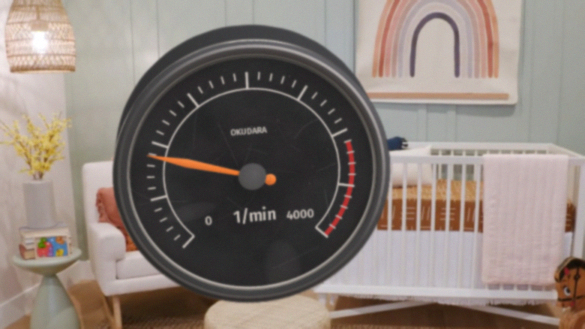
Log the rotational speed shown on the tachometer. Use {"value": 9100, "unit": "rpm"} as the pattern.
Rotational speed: {"value": 900, "unit": "rpm"}
